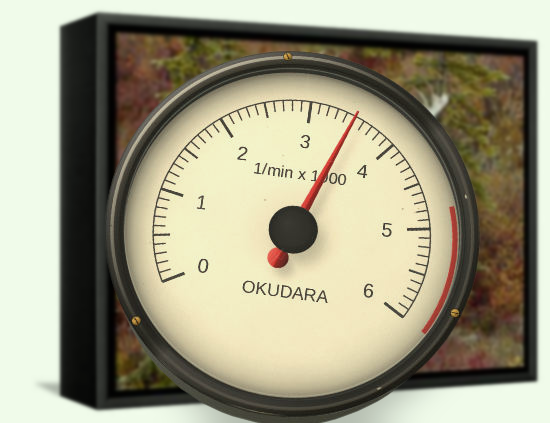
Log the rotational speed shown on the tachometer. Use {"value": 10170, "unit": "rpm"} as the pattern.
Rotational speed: {"value": 3500, "unit": "rpm"}
